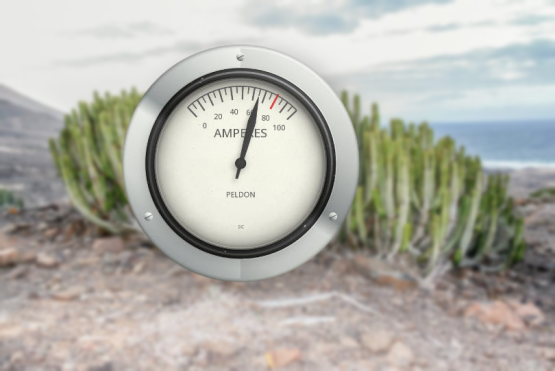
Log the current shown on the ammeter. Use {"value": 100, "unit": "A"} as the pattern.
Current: {"value": 65, "unit": "A"}
